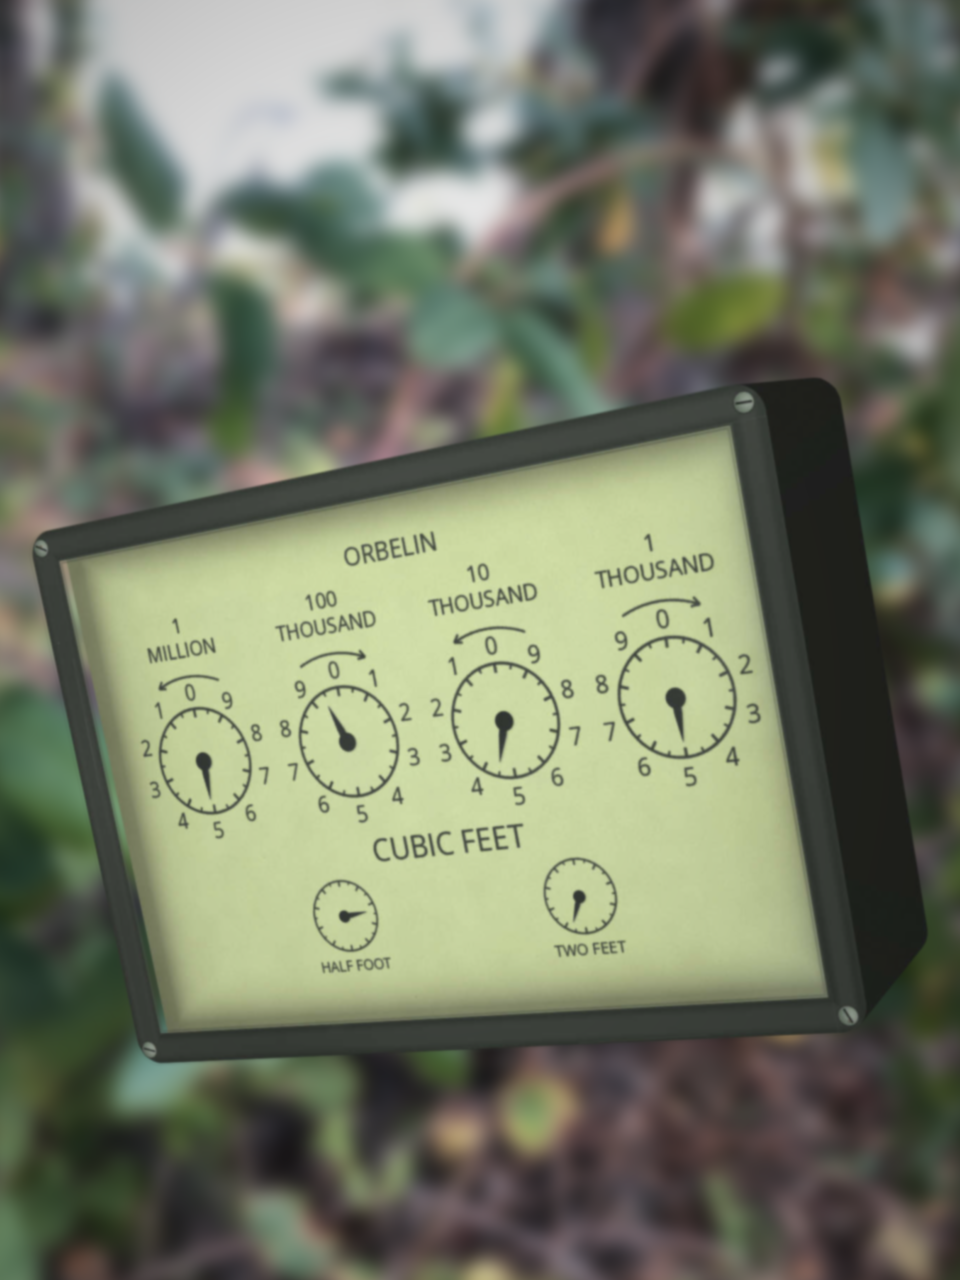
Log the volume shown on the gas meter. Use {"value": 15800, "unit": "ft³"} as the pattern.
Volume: {"value": 494500, "unit": "ft³"}
